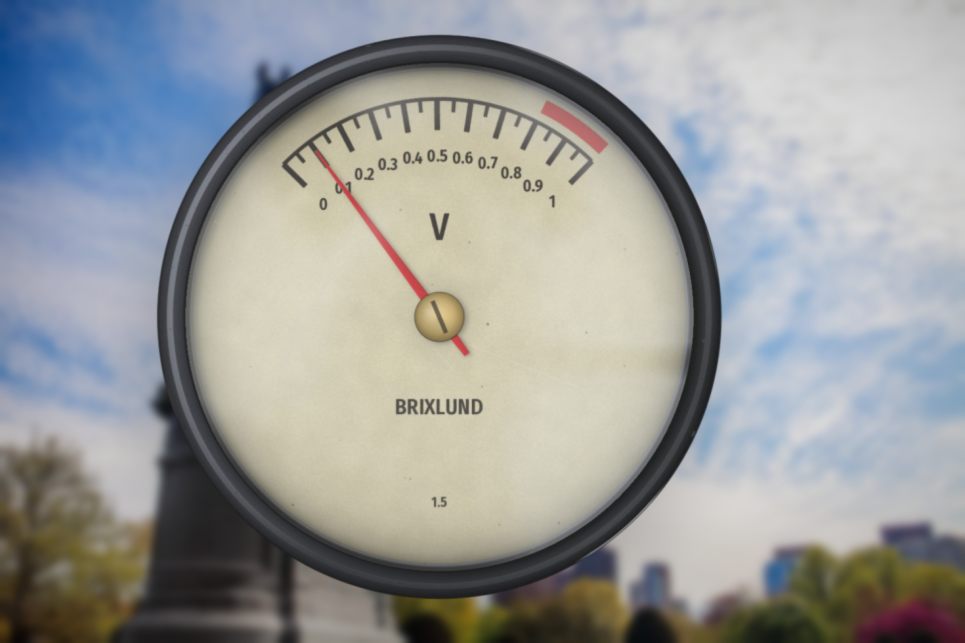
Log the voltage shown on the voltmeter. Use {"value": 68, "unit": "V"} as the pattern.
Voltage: {"value": 0.1, "unit": "V"}
